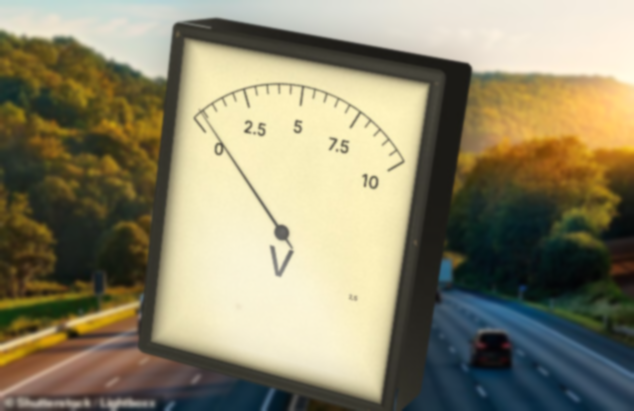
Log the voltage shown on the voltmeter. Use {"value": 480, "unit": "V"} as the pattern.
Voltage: {"value": 0.5, "unit": "V"}
